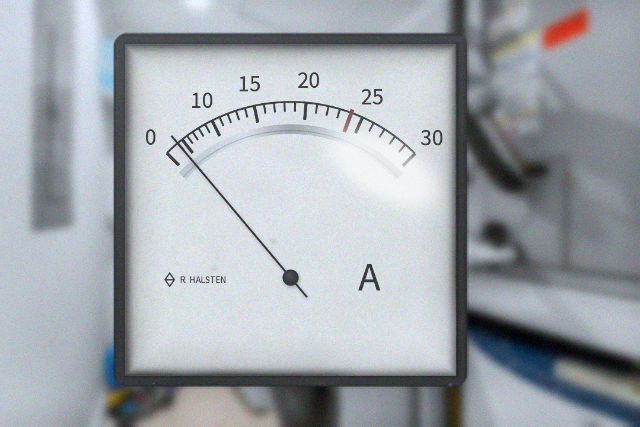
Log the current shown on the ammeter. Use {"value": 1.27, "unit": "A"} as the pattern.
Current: {"value": 4, "unit": "A"}
